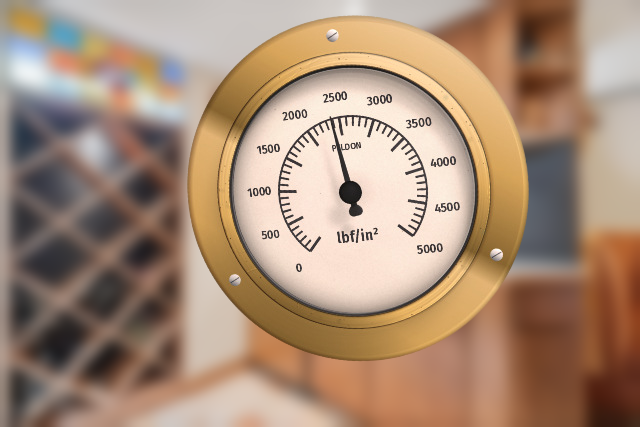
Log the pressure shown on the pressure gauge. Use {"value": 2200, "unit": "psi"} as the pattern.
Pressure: {"value": 2400, "unit": "psi"}
